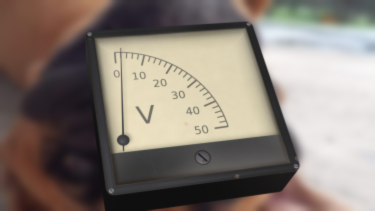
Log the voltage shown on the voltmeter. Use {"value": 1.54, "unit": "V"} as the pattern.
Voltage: {"value": 2, "unit": "V"}
